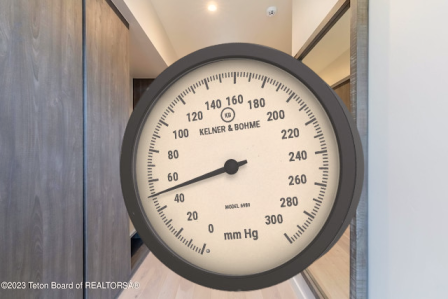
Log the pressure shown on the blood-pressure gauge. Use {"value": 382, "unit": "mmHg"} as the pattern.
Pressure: {"value": 50, "unit": "mmHg"}
